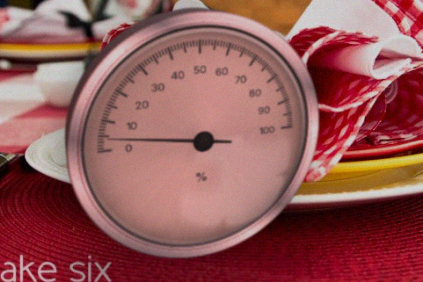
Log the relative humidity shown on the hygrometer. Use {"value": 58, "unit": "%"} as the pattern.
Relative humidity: {"value": 5, "unit": "%"}
